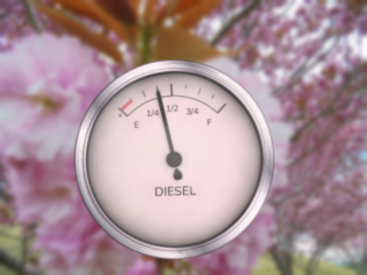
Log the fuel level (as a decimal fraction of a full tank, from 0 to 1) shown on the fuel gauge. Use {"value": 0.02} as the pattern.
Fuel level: {"value": 0.375}
